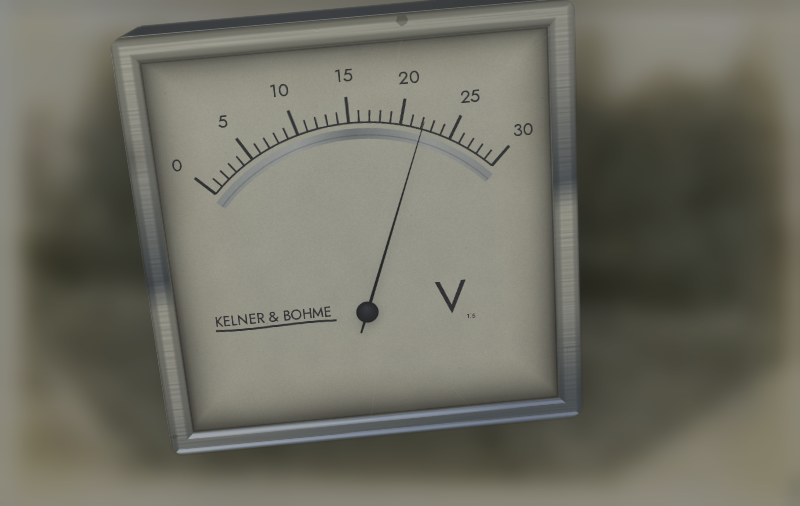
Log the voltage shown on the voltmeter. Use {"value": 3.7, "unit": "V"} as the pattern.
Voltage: {"value": 22, "unit": "V"}
